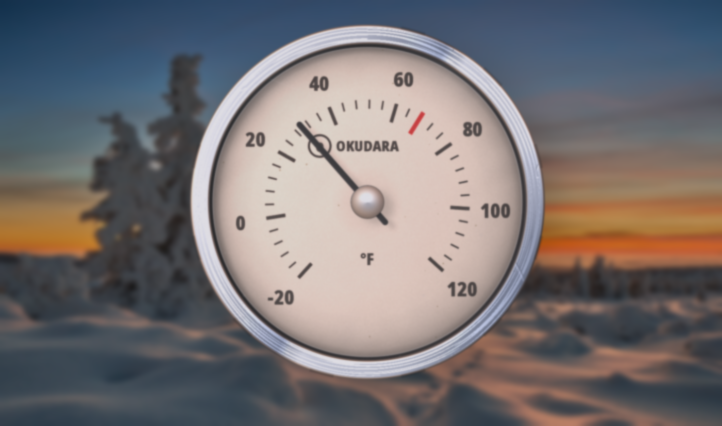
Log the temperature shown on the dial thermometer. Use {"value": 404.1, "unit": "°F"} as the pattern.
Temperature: {"value": 30, "unit": "°F"}
